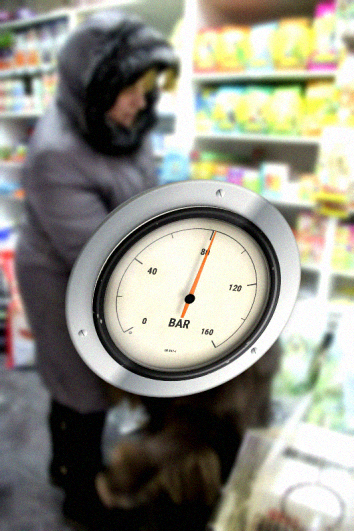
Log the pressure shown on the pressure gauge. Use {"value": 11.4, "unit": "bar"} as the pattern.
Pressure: {"value": 80, "unit": "bar"}
